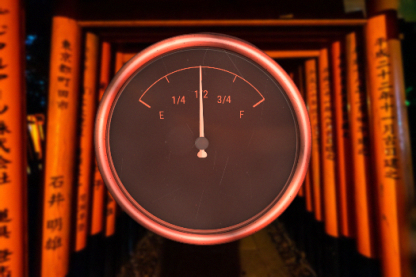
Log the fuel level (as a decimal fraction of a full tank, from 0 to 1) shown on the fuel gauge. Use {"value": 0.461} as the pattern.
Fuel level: {"value": 0.5}
